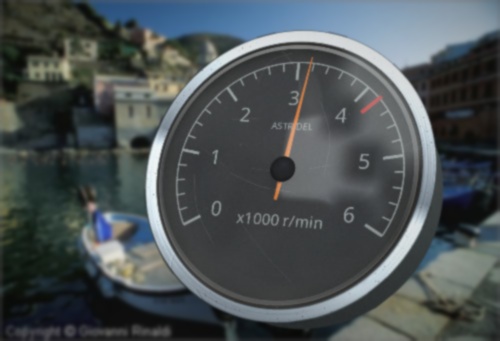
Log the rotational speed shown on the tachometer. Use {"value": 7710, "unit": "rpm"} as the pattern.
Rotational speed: {"value": 3200, "unit": "rpm"}
